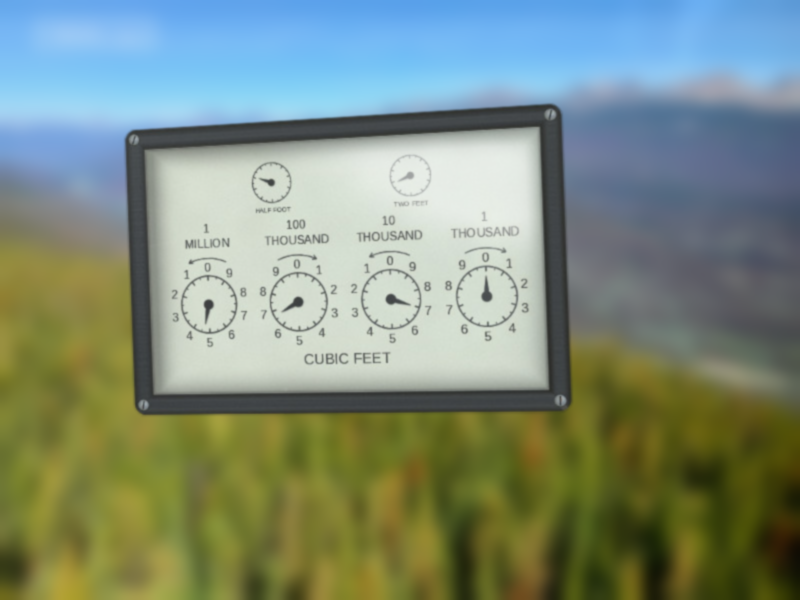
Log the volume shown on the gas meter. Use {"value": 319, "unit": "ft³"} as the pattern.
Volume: {"value": 467000, "unit": "ft³"}
